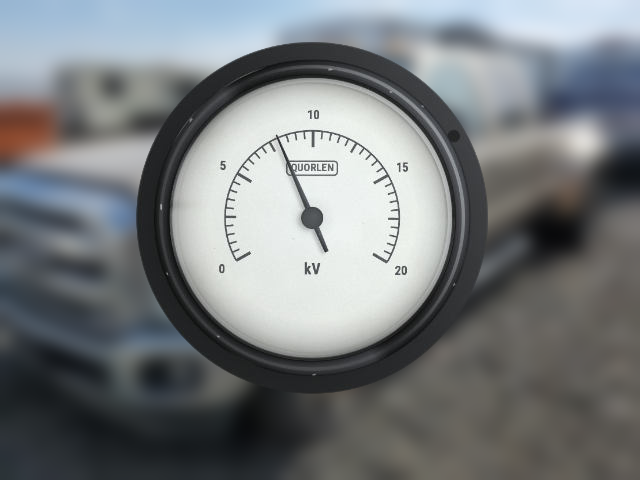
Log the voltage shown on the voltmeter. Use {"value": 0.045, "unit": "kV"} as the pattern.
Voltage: {"value": 8, "unit": "kV"}
